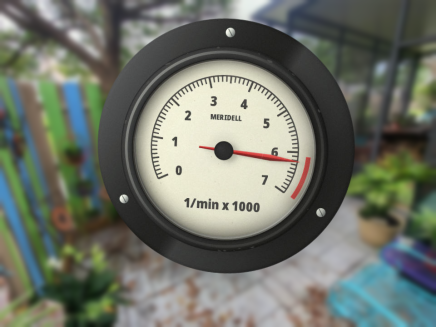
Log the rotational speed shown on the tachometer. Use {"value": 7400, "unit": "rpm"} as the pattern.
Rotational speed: {"value": 6200, "unit": "rpm"}
